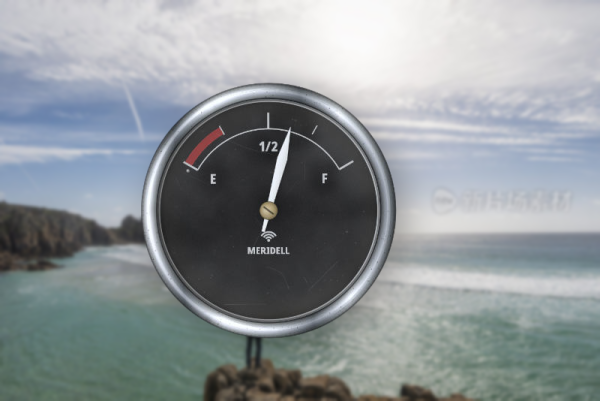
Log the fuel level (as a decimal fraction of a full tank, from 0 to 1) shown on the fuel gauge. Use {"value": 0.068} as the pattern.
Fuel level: {"value": 0.625}
